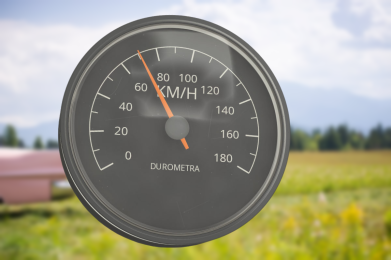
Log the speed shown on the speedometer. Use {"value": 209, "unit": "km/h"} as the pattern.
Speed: {"value": 70, "unit": "km/h"}
